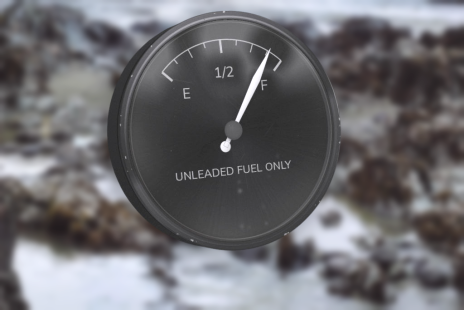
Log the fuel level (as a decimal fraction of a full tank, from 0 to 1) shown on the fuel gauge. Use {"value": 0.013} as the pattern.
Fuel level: {"value": 0.875}
